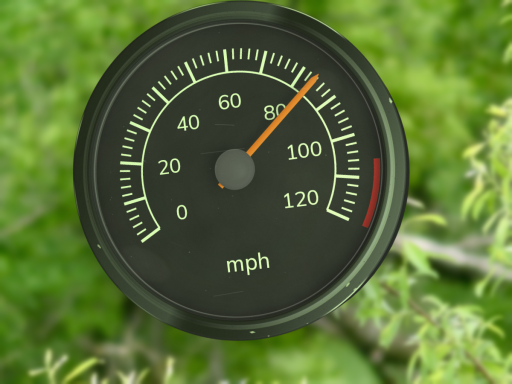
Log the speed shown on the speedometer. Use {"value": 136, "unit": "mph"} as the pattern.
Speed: {"value": 84, "unit": "mph"}
